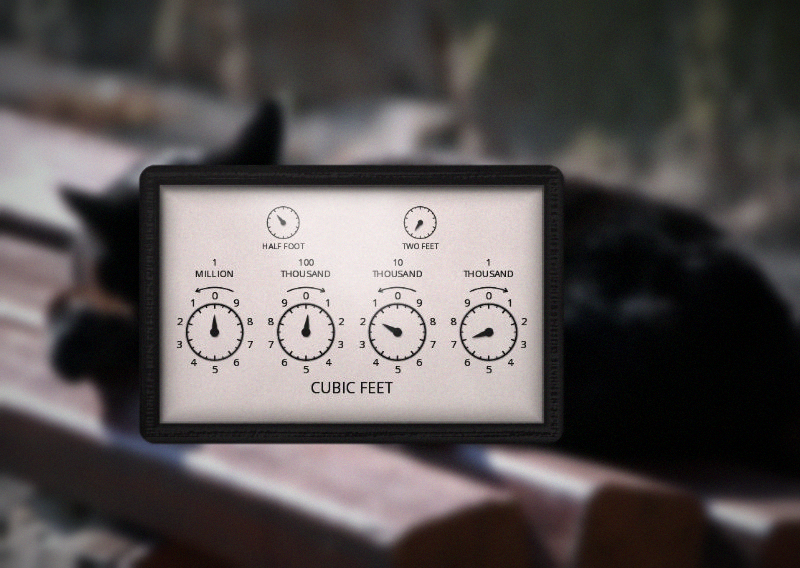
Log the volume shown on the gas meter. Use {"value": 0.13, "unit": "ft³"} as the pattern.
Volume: {"value": 1700, "unit": "ft³"}
